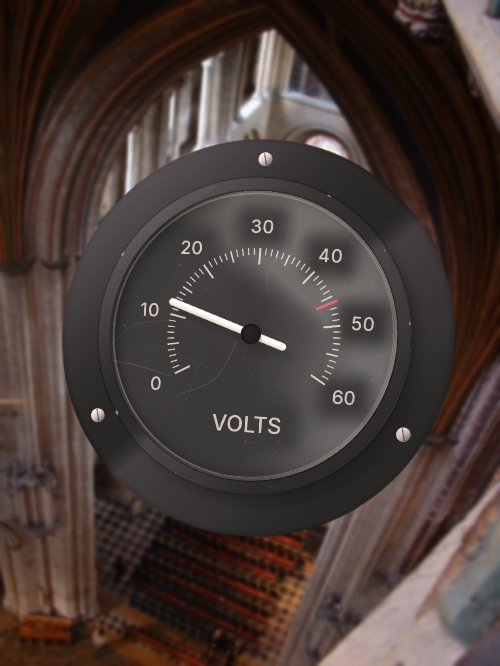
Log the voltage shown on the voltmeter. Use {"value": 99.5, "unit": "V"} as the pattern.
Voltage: {"value": 12, "unit": "V"}
